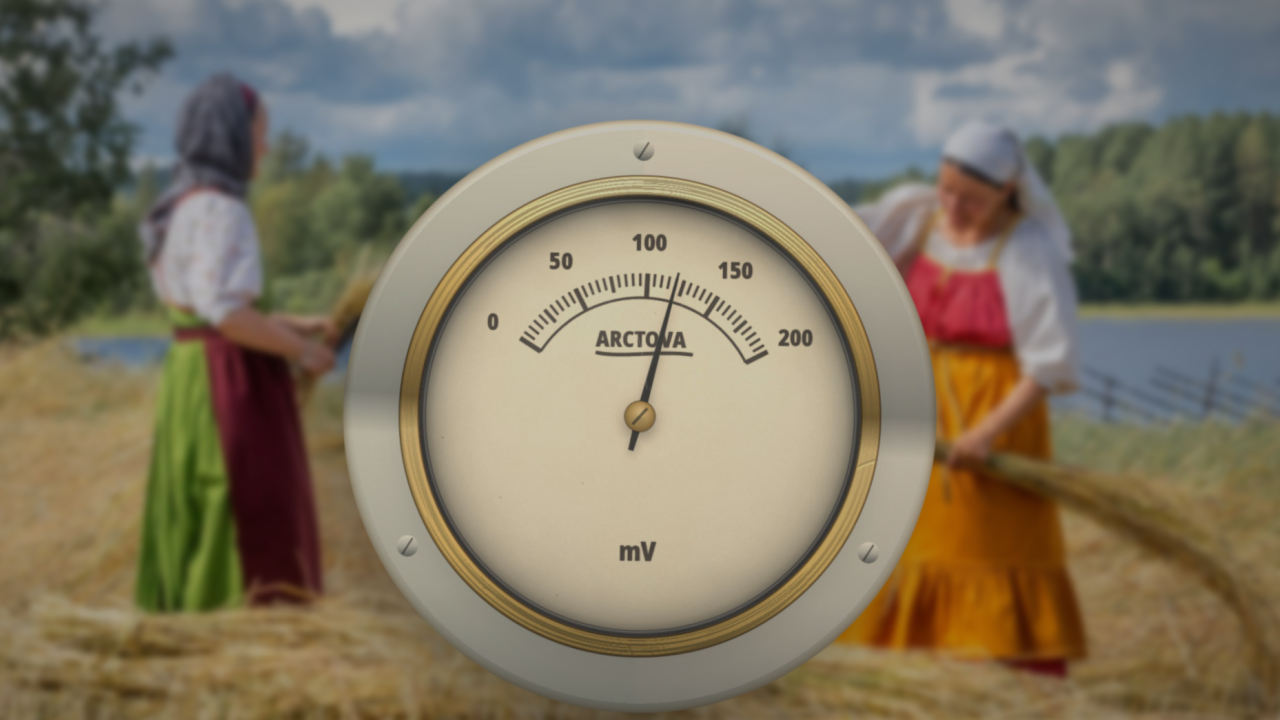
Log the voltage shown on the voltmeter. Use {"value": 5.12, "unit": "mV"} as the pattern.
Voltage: {"value": 120, "unit": "mV"}
